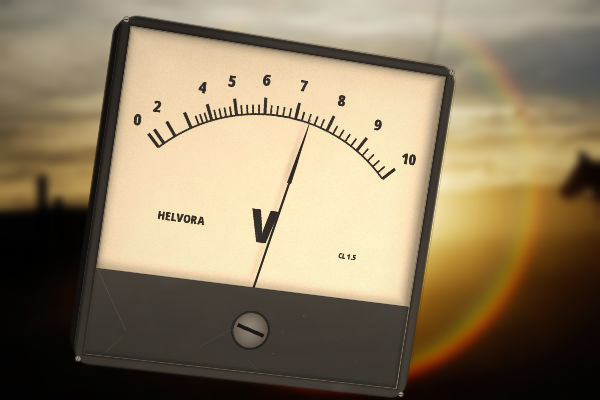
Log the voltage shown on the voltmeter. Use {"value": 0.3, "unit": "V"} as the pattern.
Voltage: {"value": 7.4, "unit": "V"}
